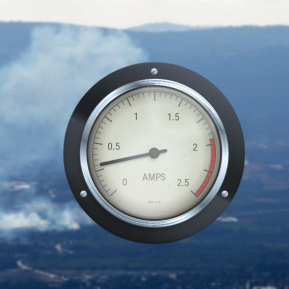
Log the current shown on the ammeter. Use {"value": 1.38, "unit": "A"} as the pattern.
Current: {"value": 0.3, "unit": "A"}
